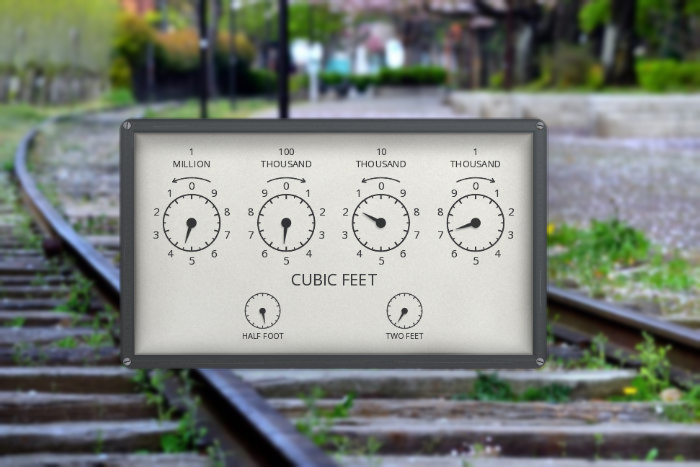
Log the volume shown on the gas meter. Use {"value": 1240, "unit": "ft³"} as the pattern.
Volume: {"value": 451700, "unit": "ft³"}
